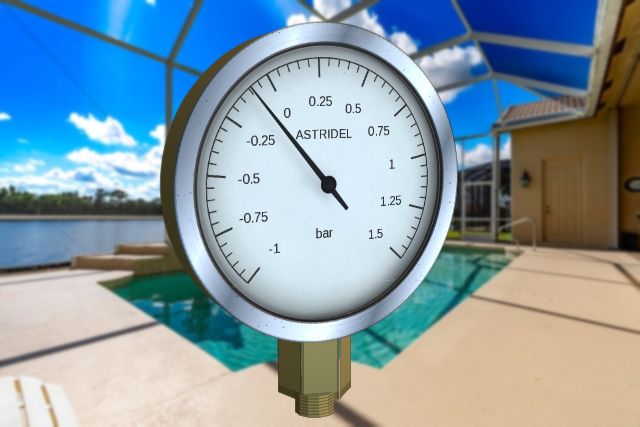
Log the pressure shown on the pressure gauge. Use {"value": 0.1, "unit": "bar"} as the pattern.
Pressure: {"value": -0.1, "unit": "bar"}
